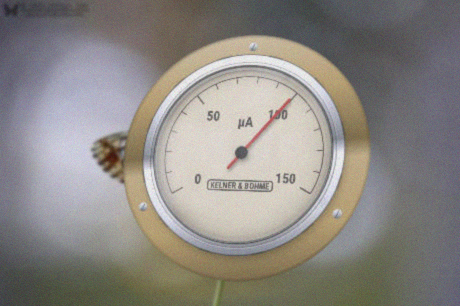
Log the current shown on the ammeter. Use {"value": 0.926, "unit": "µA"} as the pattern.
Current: {"value": 100, "unit": "µA"}
